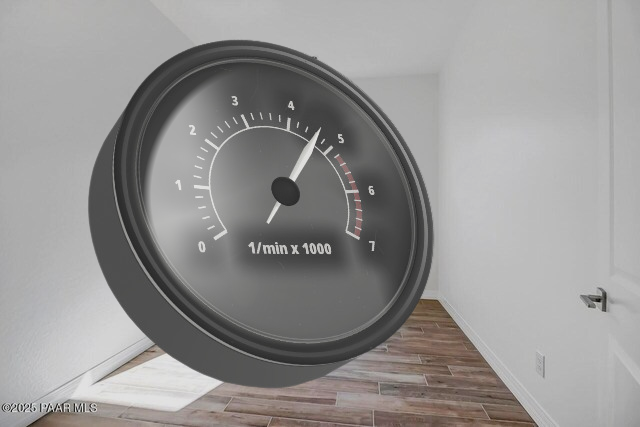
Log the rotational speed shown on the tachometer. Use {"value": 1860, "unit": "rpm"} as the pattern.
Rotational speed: {"value": 4600, "unit": "rpm"}
